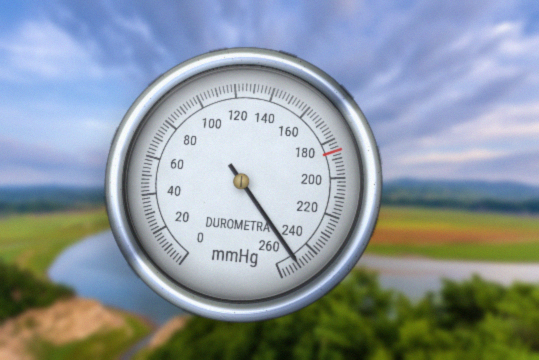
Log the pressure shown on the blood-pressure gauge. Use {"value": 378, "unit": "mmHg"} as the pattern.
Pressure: {"value": 250, "unit": "mmHg"}
